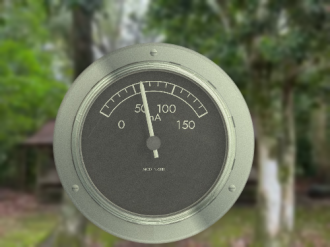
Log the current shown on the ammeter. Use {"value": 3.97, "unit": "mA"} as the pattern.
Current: {"value": 60, "unit": "mA"}
